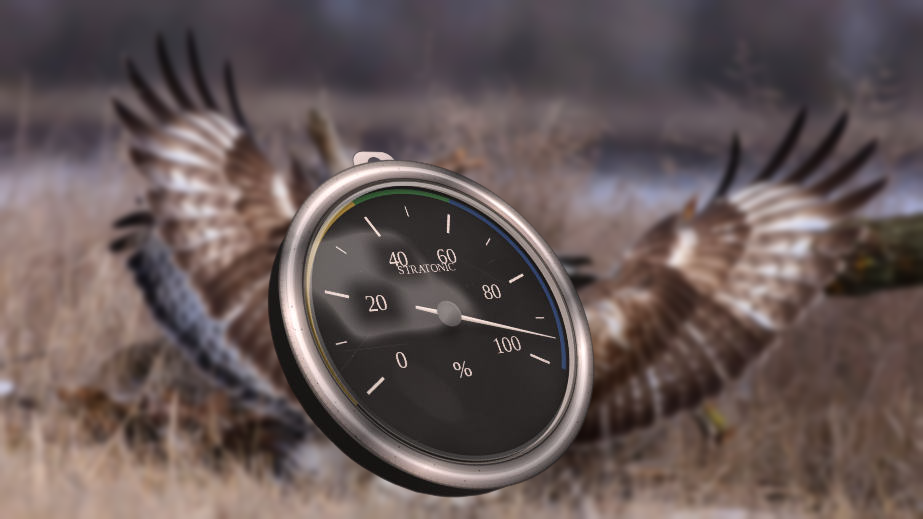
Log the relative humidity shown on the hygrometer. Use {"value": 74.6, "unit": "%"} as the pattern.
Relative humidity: {"value": 95, "unit": "%"}
